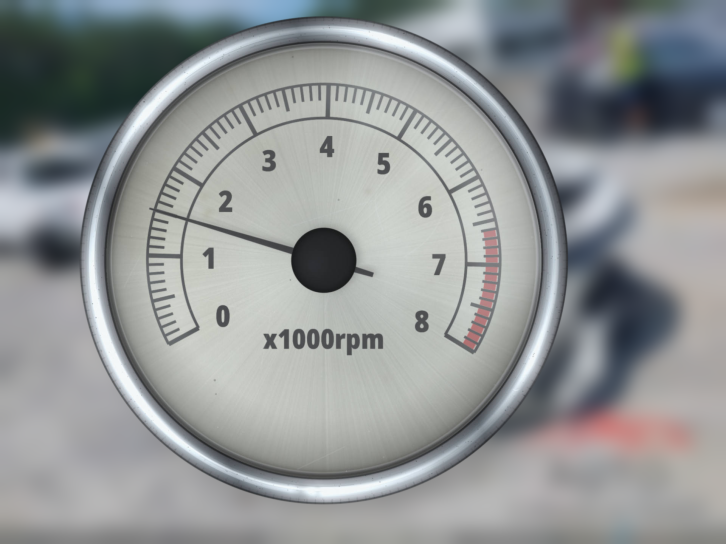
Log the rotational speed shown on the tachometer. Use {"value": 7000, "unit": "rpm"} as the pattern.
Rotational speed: {"value": 1500, "unit": "rpm"}
